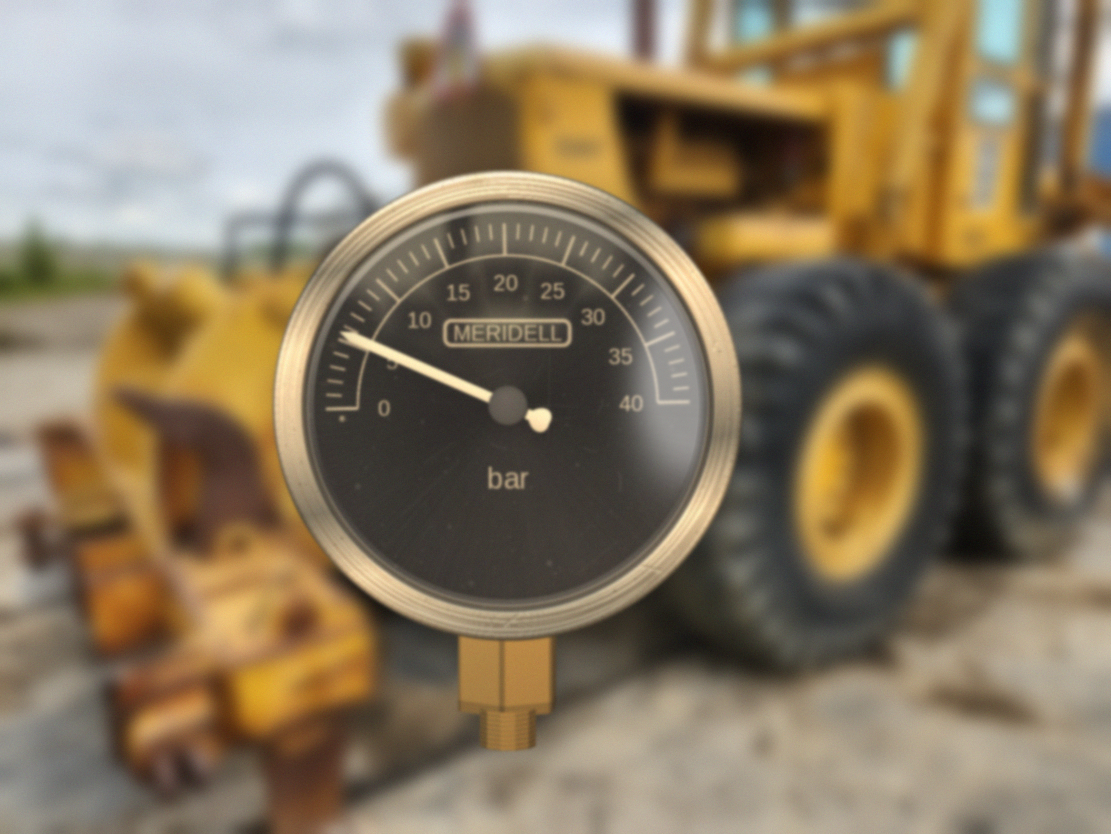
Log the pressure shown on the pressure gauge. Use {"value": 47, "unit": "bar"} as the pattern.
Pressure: {"value": 5.5, "unit": "bar"}
